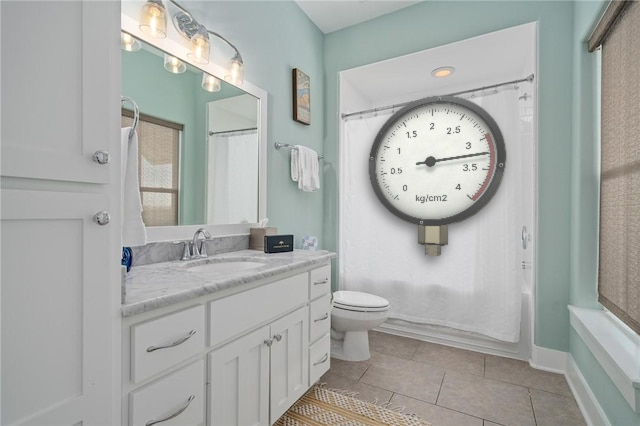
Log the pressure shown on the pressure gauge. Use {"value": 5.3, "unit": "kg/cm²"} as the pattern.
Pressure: {"value": 3.25, "unit": "kg/cm²"}
